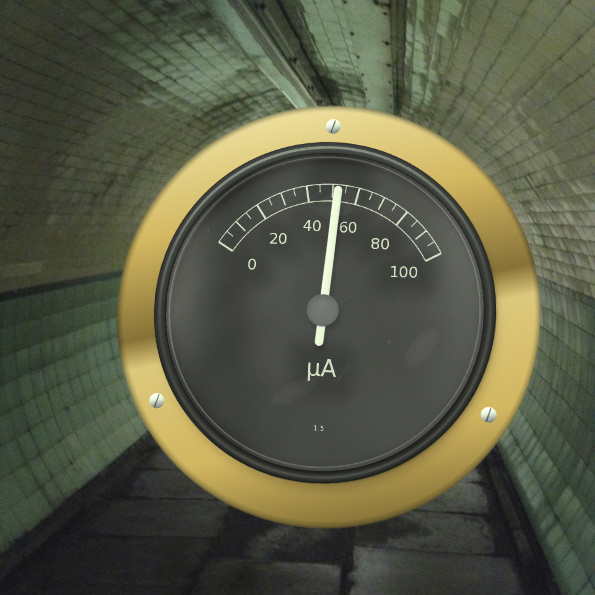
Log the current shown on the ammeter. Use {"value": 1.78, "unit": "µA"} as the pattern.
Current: {"value": 52.5, "unit": "µA"}
